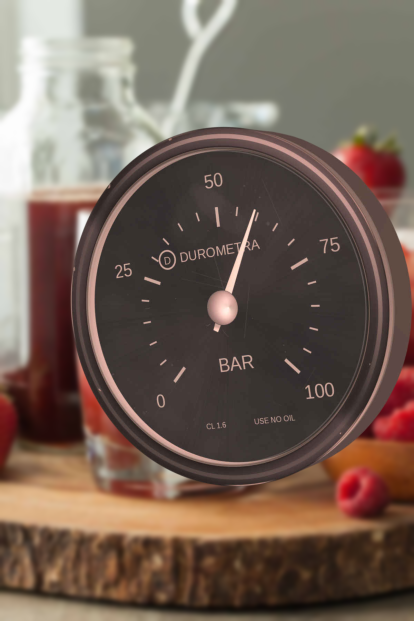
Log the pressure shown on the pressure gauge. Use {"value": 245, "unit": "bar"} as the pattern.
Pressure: {"value": 60, "unit": "bar"}
